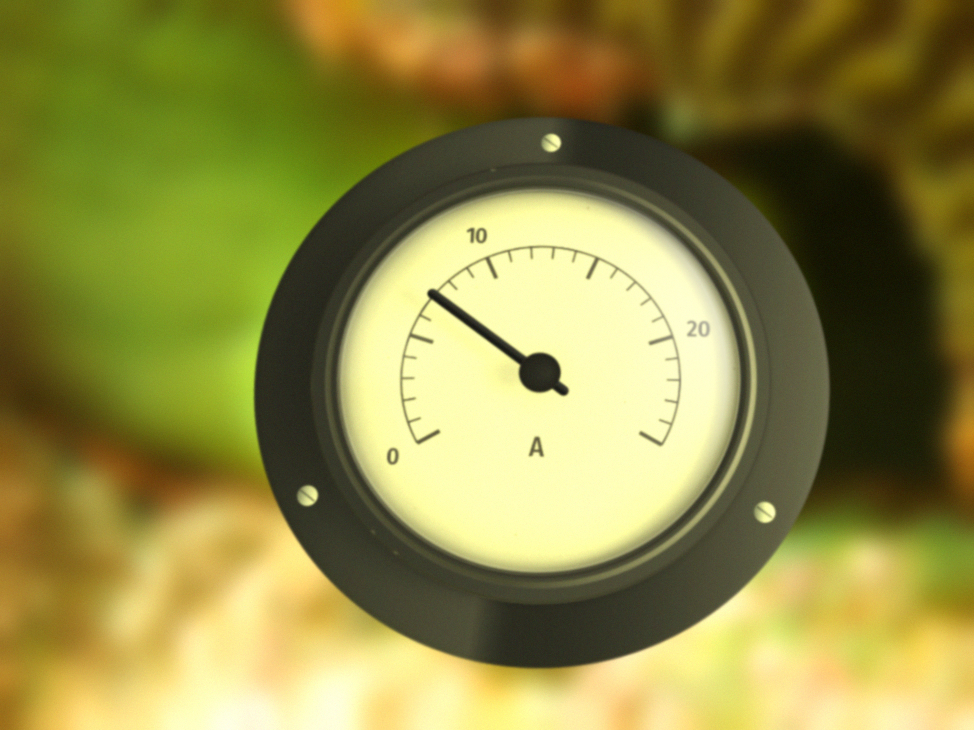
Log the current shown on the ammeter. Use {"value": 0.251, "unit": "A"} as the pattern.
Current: {"value": 7, "unit": "A"}
